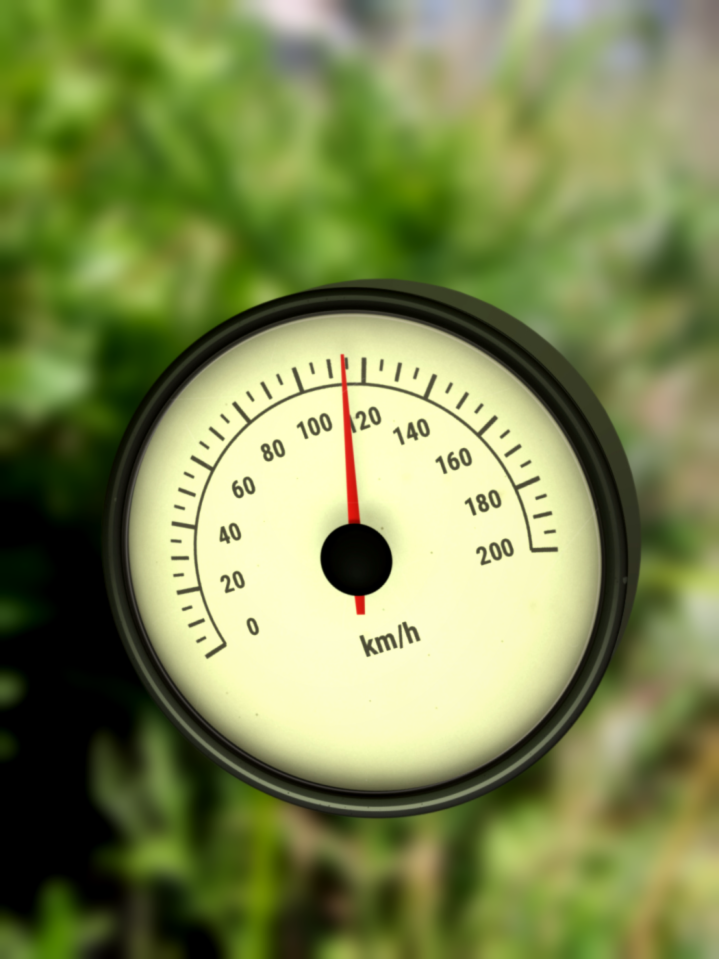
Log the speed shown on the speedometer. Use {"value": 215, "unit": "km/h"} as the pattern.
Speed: {"value": 115, "unit": "km/h"}
